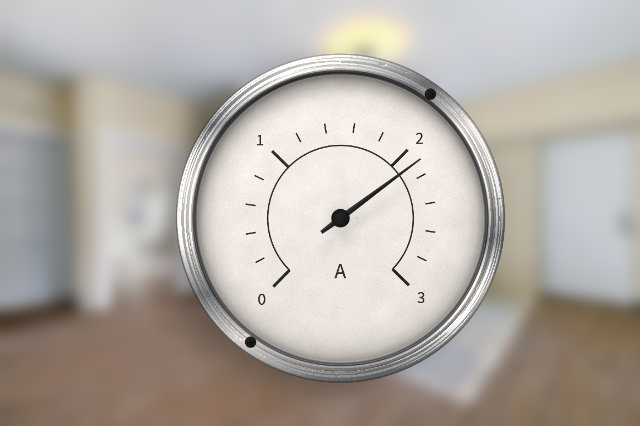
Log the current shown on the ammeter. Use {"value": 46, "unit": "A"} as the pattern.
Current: {"value": 2.1, "unit": "A"}
